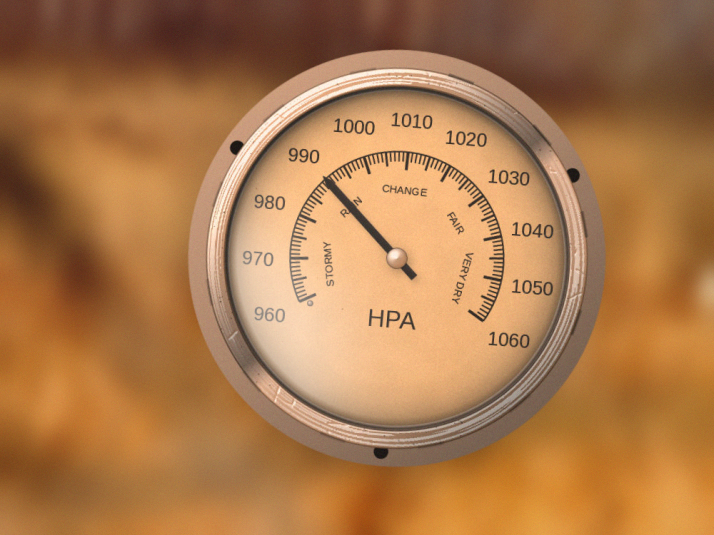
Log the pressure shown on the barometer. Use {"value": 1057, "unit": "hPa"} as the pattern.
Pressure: {"value": 990, "unit": "hPa"}
